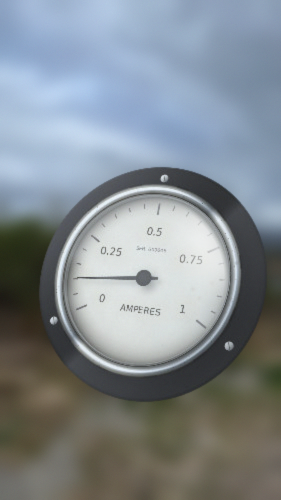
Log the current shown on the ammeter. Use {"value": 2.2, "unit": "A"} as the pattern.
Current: {"value": 0.1, "unit": "A"}
